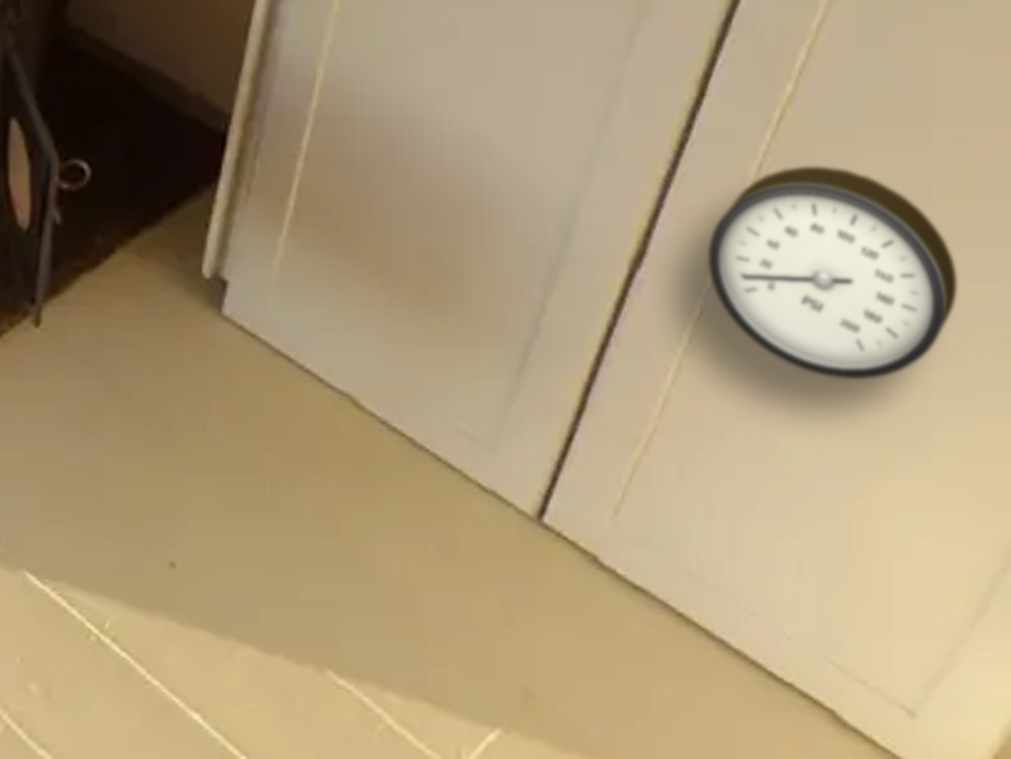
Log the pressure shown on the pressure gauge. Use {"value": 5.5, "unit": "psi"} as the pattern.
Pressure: {"value": 10, "unit": "psi"}
